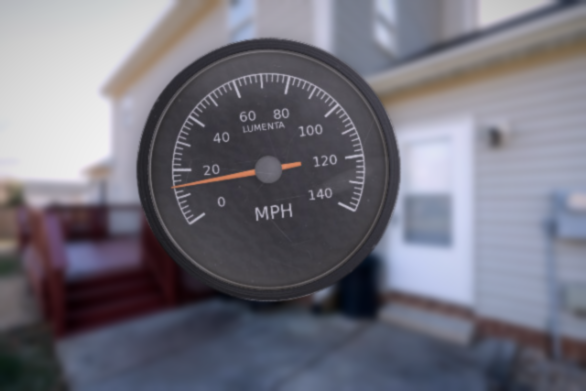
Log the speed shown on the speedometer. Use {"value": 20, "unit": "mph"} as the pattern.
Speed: {"value": 14, "unit": "mph"}
